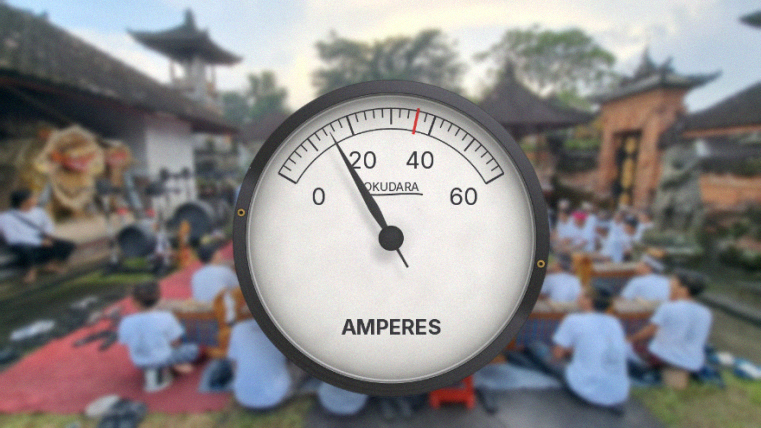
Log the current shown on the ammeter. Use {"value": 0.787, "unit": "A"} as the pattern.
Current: {"value": 15, "unit": "A"}
